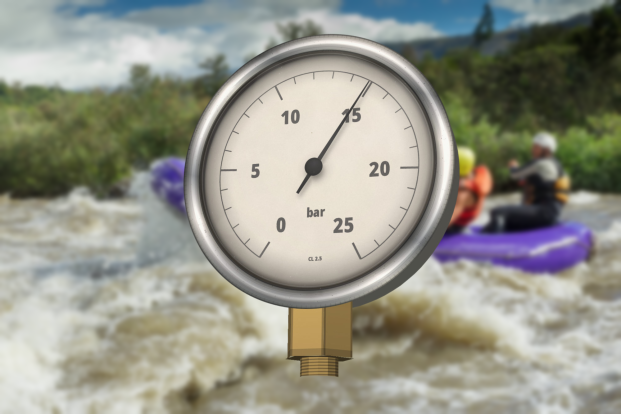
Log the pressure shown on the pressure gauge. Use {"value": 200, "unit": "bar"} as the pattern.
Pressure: {"value": 15, "unit": "bar"}
